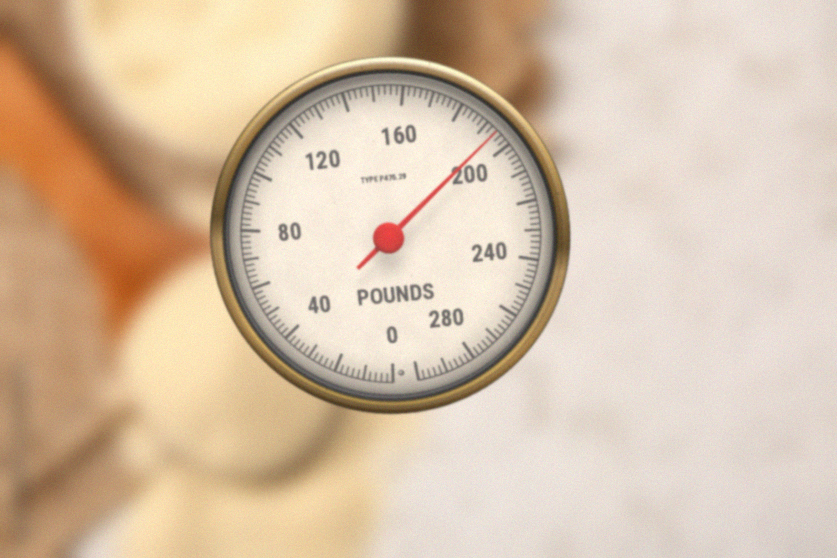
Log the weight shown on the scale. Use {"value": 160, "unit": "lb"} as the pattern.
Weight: {"value": 194, "unit": "lb"}
